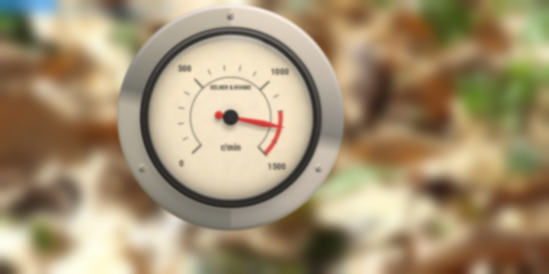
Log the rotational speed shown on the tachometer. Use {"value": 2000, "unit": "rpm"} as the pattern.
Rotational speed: {"value": 1300, "unit": "rpm"}
